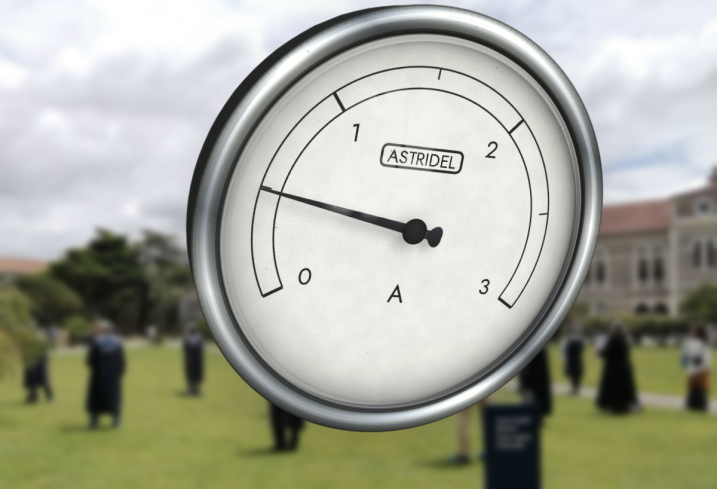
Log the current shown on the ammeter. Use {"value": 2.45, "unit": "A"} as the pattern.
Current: {"value": 0.5, "unit": "A"}
